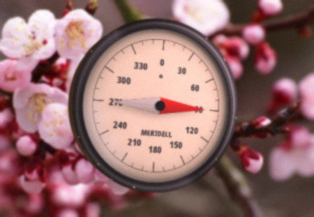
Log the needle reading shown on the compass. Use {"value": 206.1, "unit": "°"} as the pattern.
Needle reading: {"value": 90, "unit": "°"}
